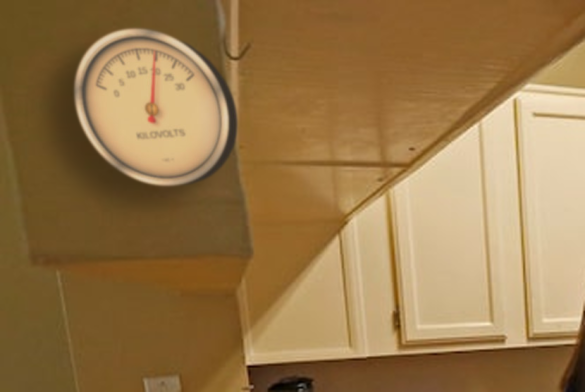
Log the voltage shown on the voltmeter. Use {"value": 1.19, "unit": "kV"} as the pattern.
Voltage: {"value": 20, "unit": "kV"}
